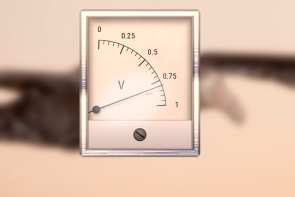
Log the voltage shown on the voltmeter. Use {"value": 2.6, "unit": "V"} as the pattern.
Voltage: {"value": 0.8, "unit": "V"}
